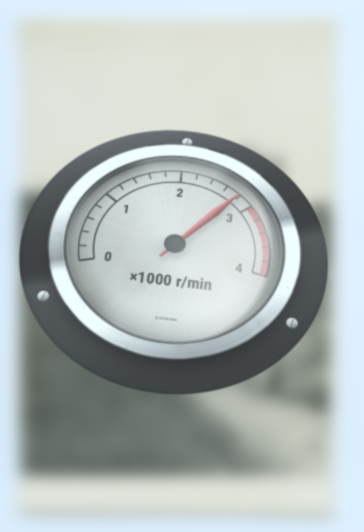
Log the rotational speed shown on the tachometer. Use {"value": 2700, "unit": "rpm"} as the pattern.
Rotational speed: {"value": 2800, "unit": "rpm"}
